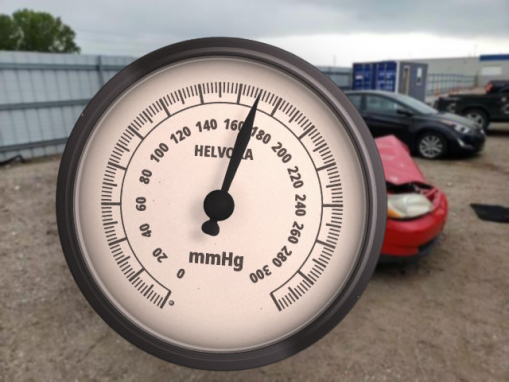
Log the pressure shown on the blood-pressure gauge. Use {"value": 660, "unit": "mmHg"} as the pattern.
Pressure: {"value": 170, "unit": "mmHg"}
